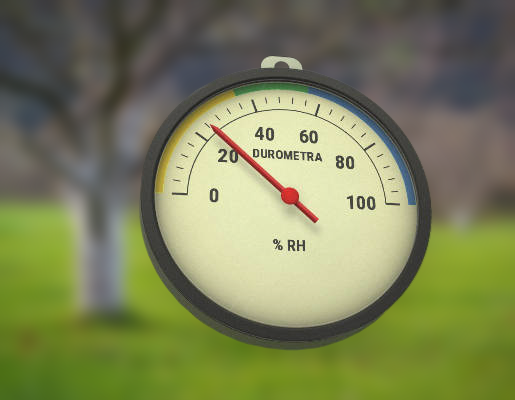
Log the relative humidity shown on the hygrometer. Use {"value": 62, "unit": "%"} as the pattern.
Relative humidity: {"value": 24, "unit": "%"}
